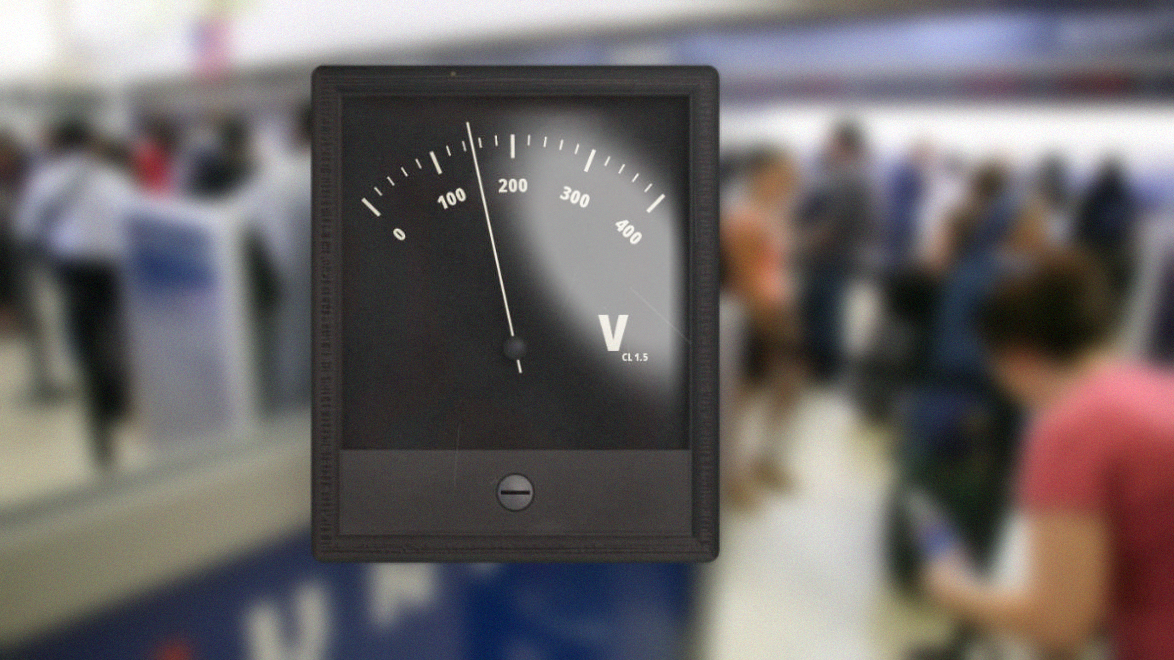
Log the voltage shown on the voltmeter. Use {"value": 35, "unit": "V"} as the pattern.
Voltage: {"value": 150, "unit": "V"}
